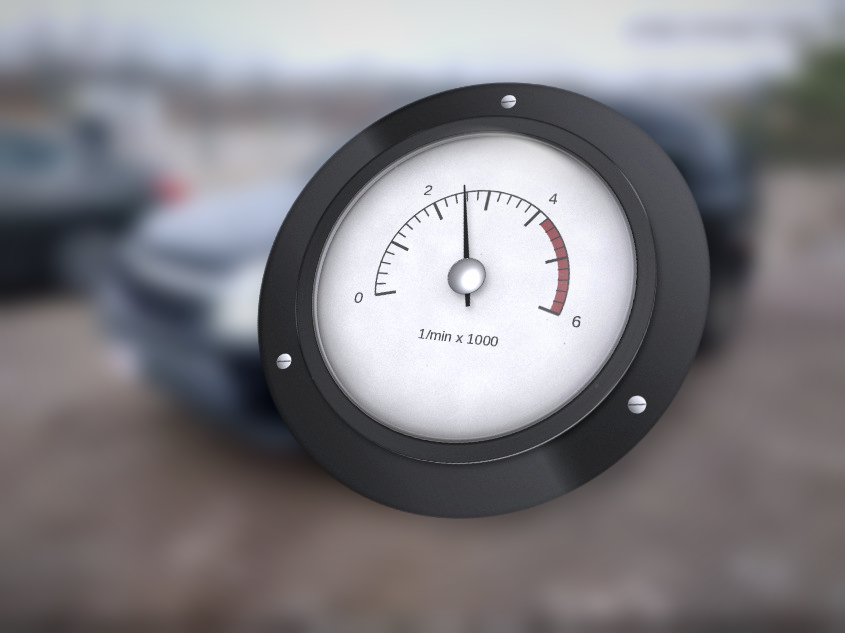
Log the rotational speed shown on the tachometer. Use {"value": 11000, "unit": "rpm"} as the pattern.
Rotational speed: {"value": 2600, "unit": "rpm"}
